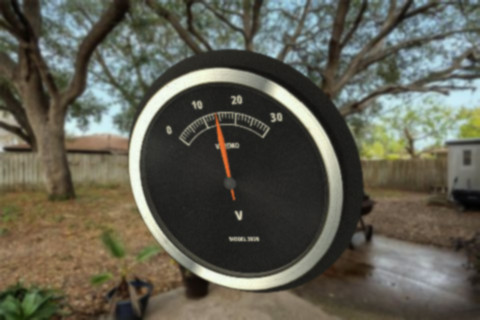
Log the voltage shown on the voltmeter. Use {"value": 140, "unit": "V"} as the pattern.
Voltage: {"value": 15, "unit": "V"}
